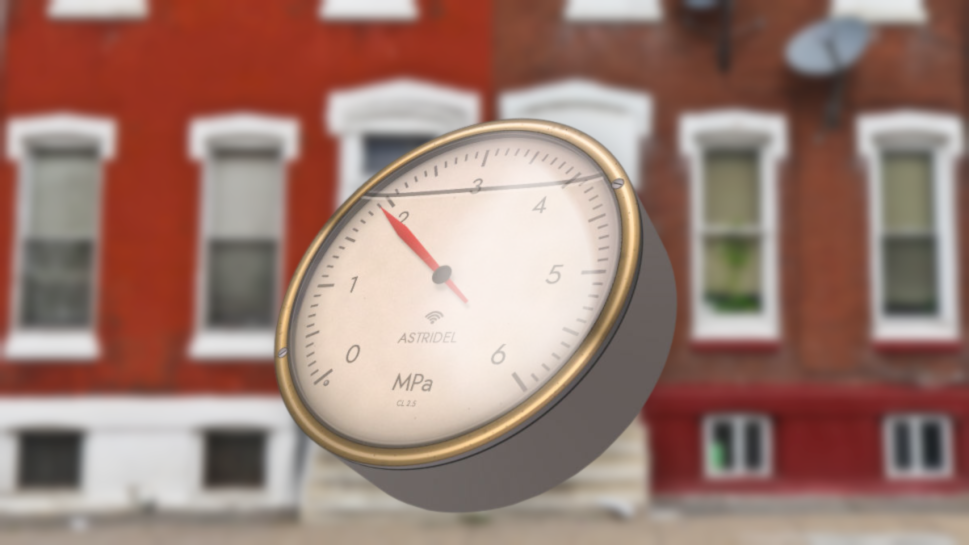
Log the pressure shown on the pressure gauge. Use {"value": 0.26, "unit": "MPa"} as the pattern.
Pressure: {"value": 1.9, "unit": "MPa"}
